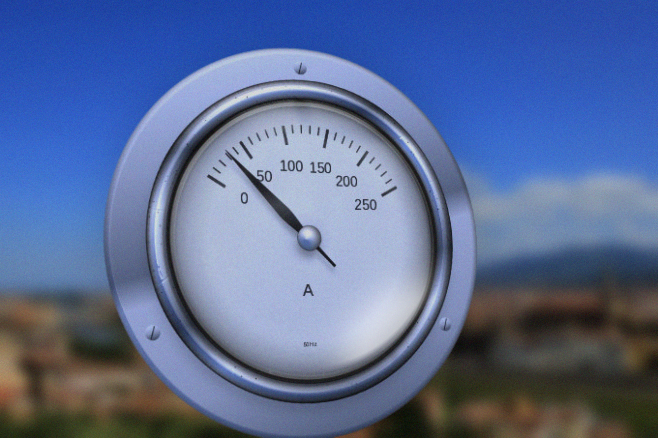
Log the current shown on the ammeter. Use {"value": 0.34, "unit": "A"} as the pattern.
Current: {"value": 30, "unit": "A"}
